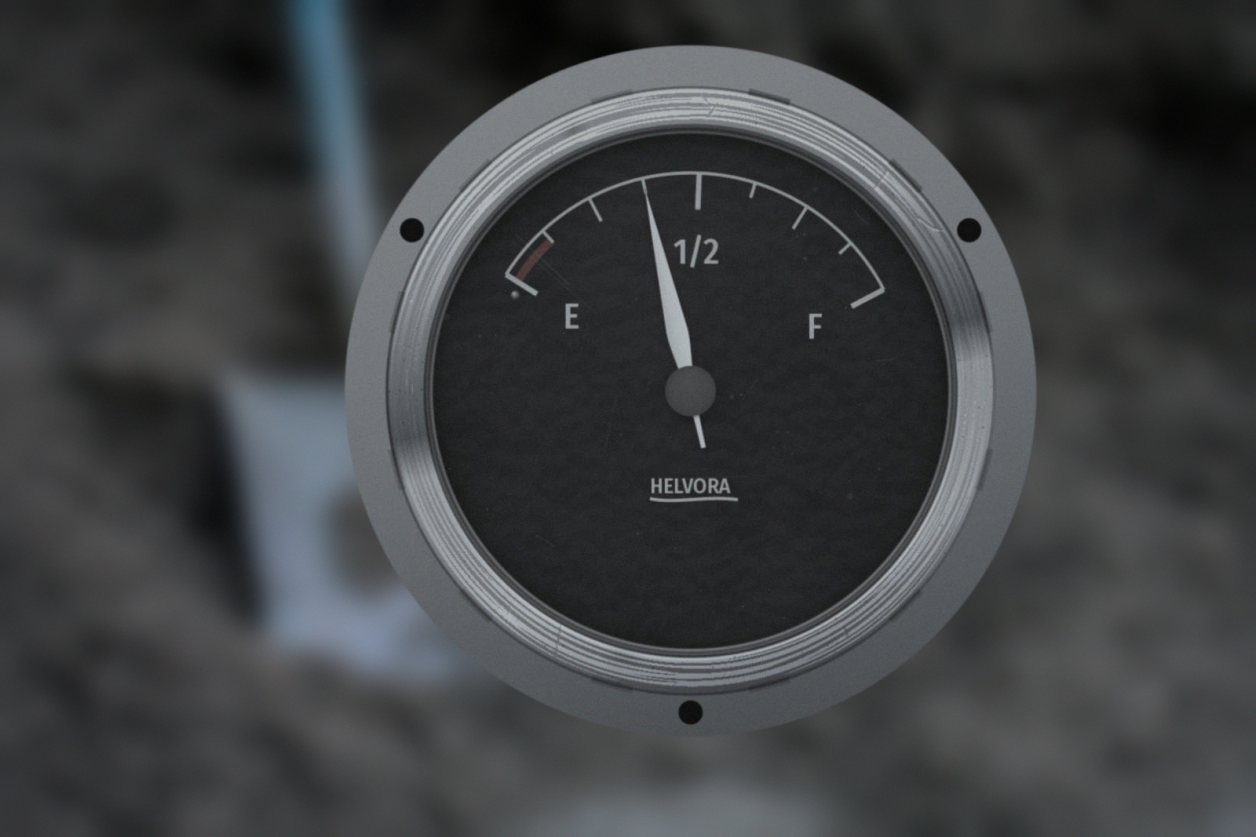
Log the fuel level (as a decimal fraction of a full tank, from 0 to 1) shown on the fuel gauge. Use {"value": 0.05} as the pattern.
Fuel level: {"value": 0.375}
